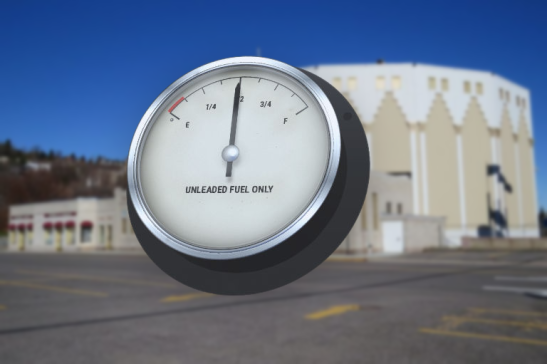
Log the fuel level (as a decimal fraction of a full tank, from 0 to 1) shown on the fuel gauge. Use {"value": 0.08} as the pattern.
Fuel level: {"value": 0.5}
